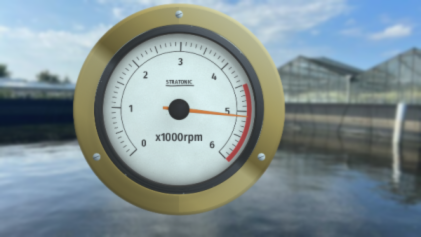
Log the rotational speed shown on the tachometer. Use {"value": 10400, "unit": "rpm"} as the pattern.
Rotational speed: {"value": 5100, "unit": "rpm"}
